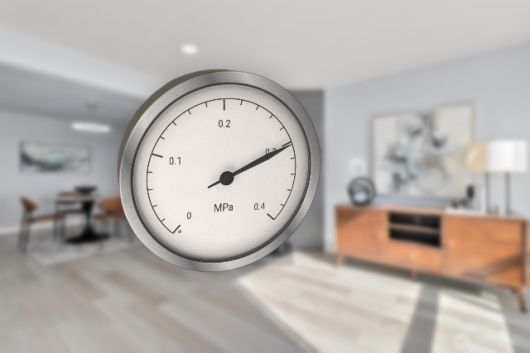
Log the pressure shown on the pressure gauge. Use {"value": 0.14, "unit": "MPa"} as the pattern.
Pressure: {"value": 0.3, "unit": "MPa"}
